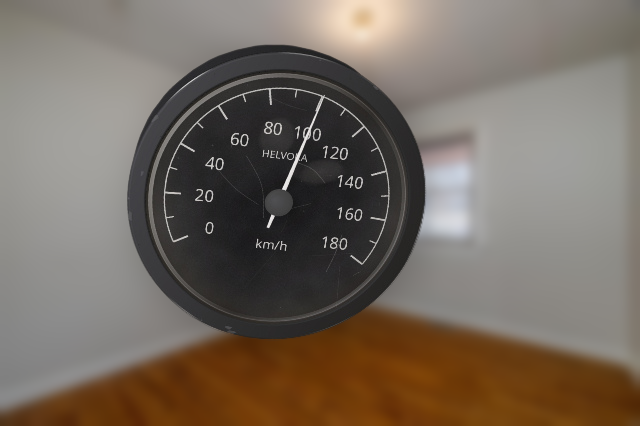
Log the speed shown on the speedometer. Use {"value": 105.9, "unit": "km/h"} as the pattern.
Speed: {"value": 100, "unit": "km/h"}
